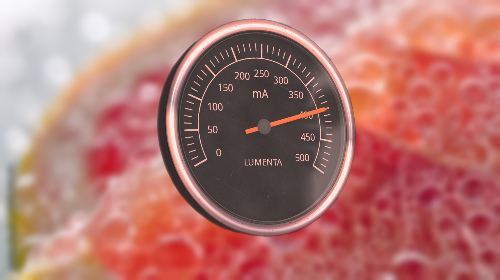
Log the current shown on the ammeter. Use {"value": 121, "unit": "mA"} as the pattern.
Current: {"value": 400, "unit": "mA"}
